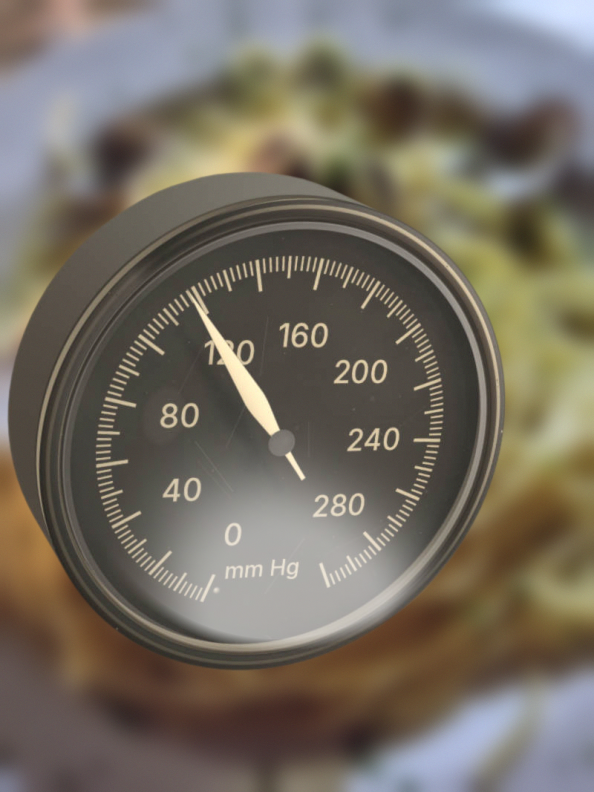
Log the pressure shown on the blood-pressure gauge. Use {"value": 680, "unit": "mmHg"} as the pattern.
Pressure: {"value": 118, "unit": "mmHg"}
